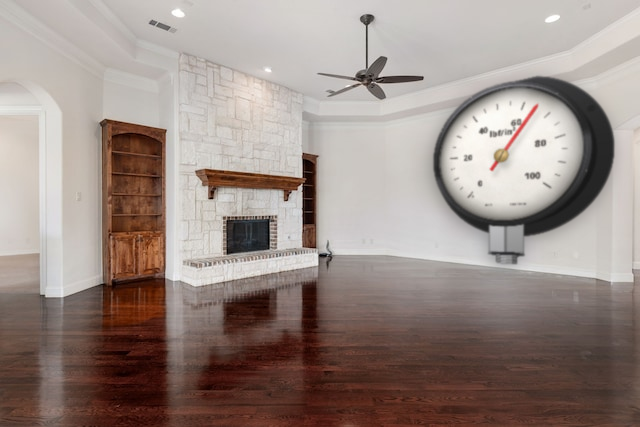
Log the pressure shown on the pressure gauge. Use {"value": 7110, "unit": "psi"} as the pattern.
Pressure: {"value": 65, "unit": "psi"}
